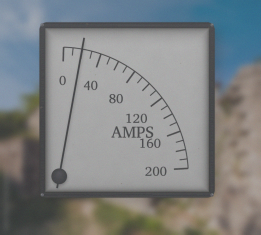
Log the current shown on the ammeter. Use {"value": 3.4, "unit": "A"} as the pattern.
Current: {"value": 20, "unit": "A"}
